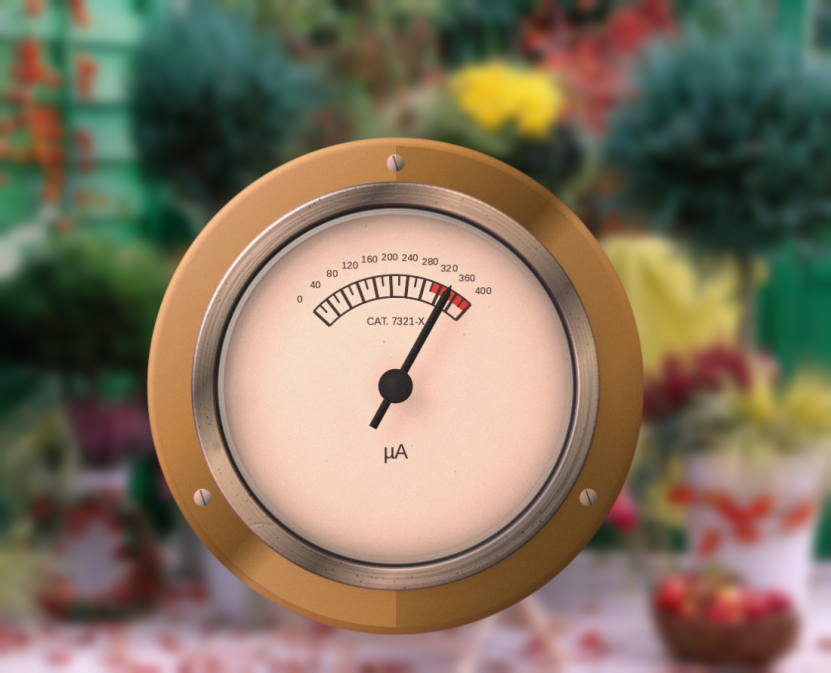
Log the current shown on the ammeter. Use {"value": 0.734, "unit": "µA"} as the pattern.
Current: {"value": 340, "unit": "µA"}
